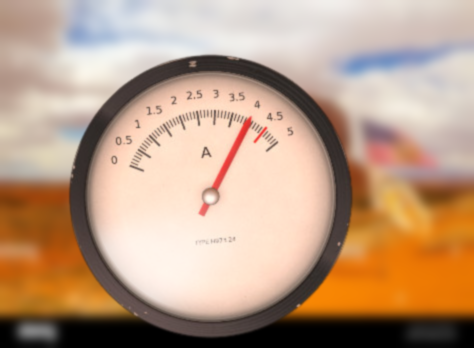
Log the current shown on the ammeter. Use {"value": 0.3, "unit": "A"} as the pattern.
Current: {"value": 4, "unit": "A"}
